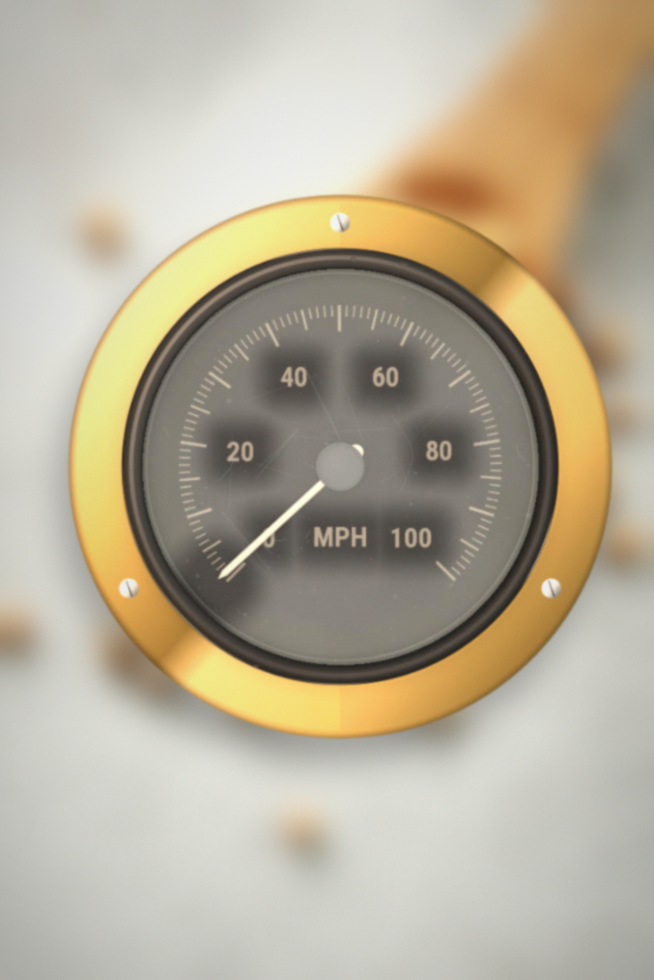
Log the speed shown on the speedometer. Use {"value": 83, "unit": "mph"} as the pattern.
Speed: {"value": 1, "unit": "mph"}
